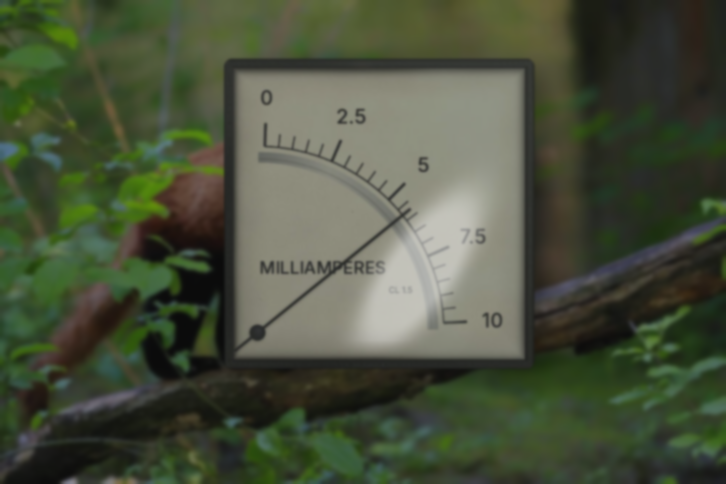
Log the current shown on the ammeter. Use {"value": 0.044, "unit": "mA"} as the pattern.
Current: {"value": 5.75, "unit": "mA"}
